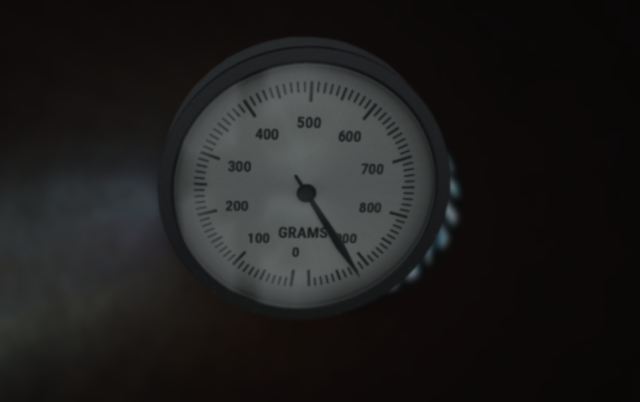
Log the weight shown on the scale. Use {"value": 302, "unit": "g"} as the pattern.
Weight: {"value": 920, "unit": "g"}
